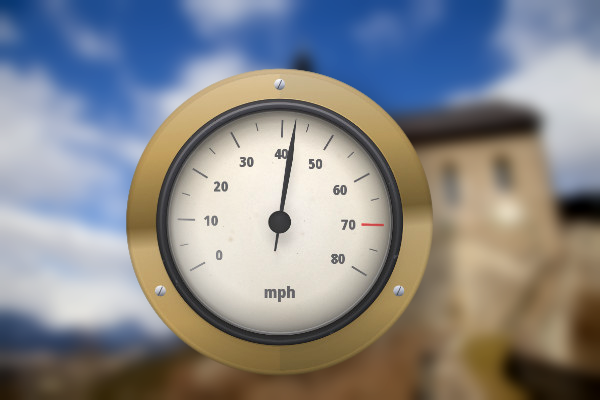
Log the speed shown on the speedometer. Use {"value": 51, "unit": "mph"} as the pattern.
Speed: {"value": 42.5, "unit": "mph"}
